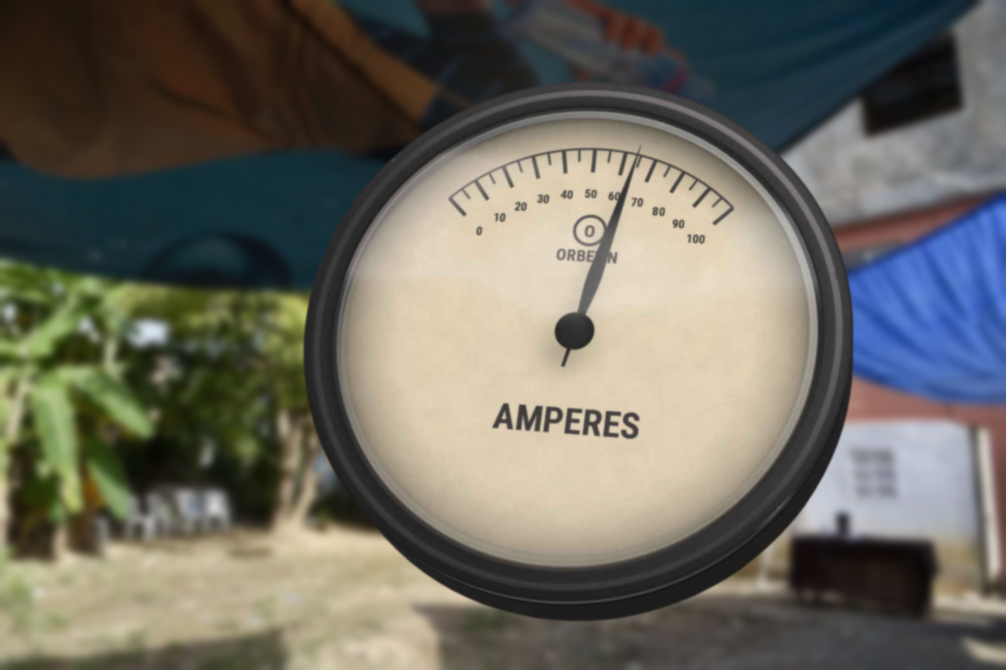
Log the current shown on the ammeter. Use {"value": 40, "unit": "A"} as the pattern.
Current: {"value": 65, "unit": "A"}
